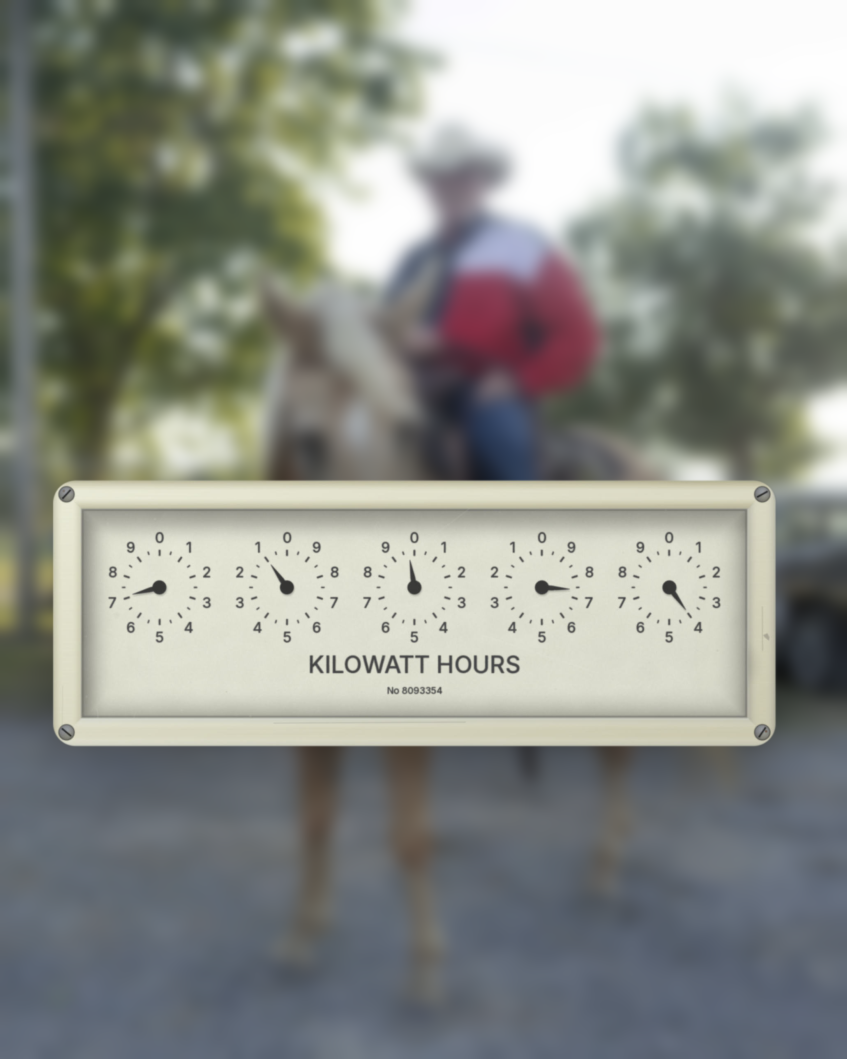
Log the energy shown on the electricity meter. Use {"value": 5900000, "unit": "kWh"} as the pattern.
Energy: {"value": 70974, "unit": "kWh"}
